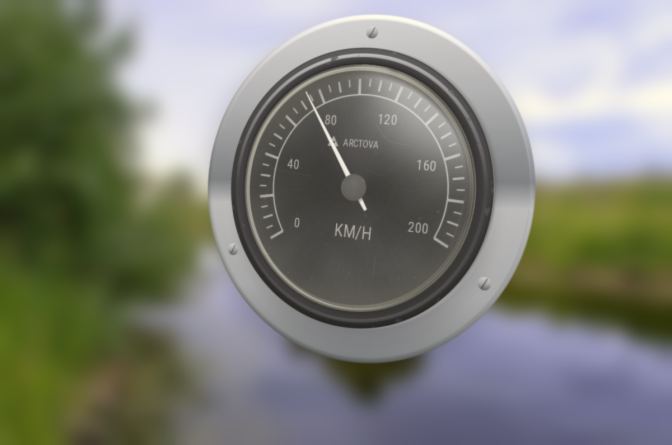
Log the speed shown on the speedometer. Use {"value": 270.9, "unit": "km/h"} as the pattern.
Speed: {"value": 75, "unit": "km/h"}
